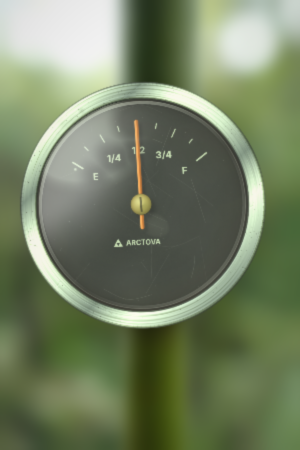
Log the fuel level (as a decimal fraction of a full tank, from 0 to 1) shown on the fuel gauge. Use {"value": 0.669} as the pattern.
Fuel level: {"value": 0.5}
